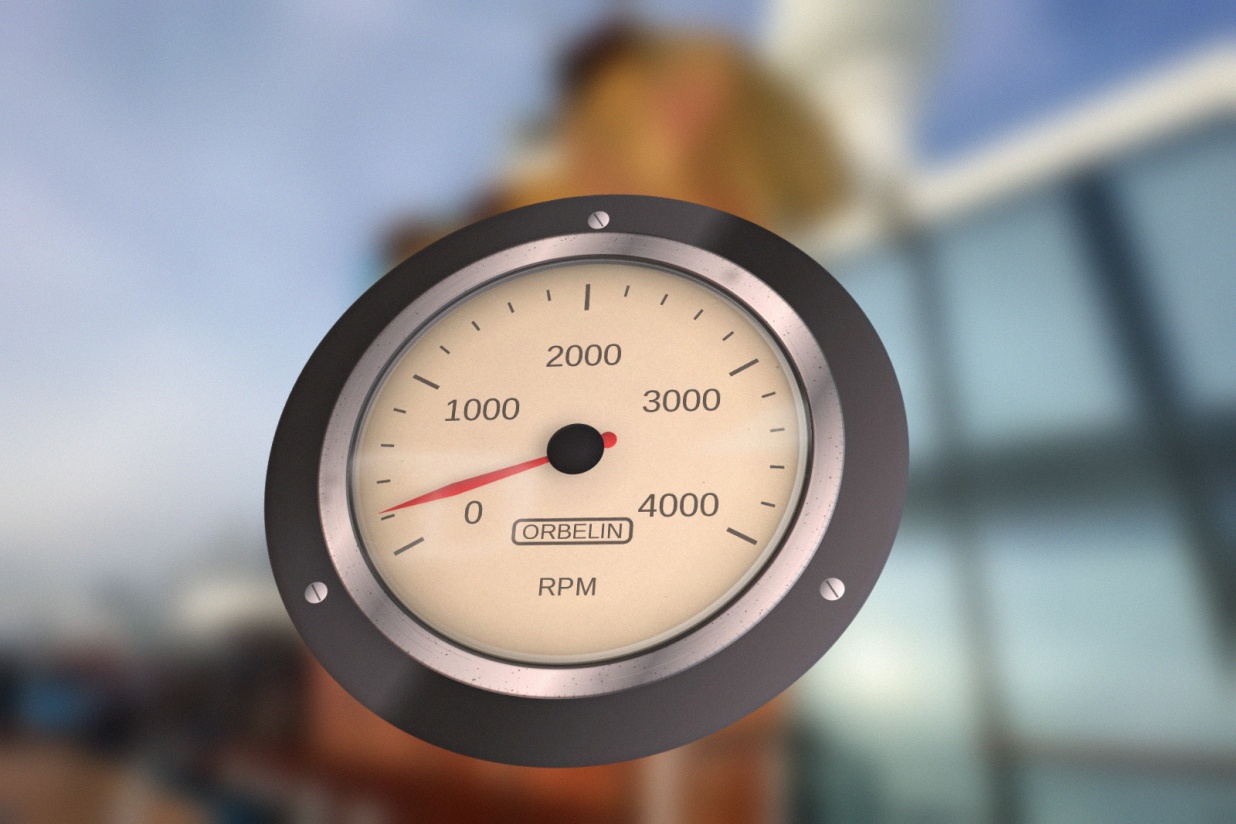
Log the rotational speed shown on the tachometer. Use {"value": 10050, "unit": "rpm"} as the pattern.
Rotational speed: {"value": 200, "unit": "rpm"}
